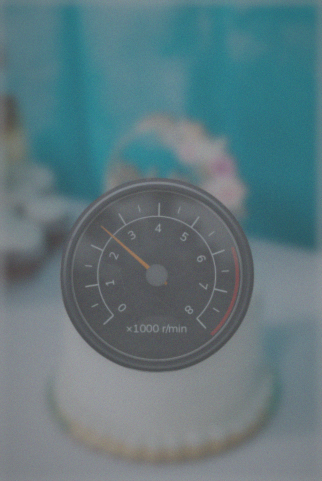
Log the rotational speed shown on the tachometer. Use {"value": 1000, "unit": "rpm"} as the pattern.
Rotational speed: {"value": 2500, "unit": "rpm"}
